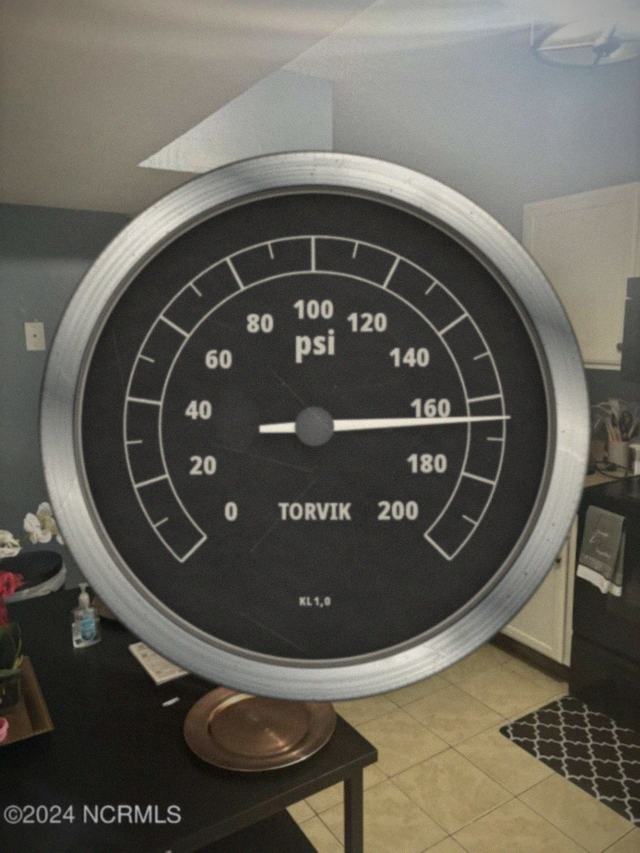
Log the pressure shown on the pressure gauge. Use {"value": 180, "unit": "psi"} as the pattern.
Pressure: {"value": 165, "unit": "psi"}
